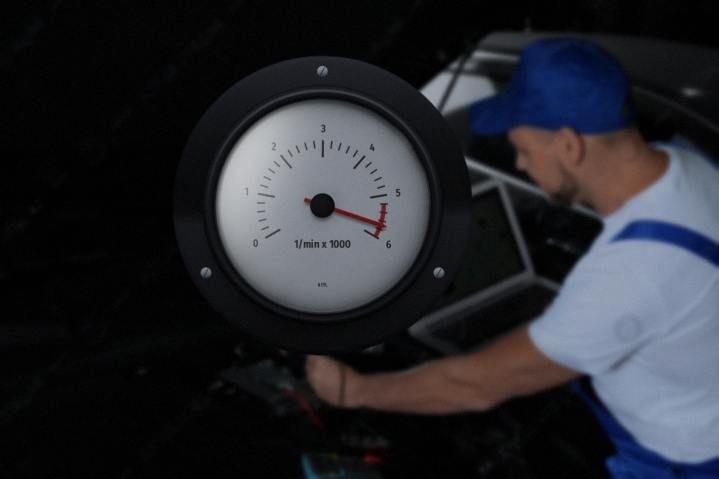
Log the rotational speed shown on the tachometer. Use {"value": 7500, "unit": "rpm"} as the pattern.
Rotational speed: {"value": 5700, "unit": "rpm"}
